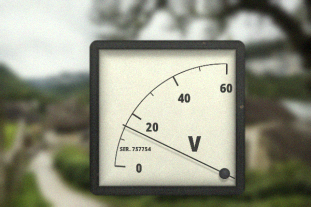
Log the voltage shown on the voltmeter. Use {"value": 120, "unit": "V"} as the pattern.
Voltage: {"value": 15, "unit": "V"}
